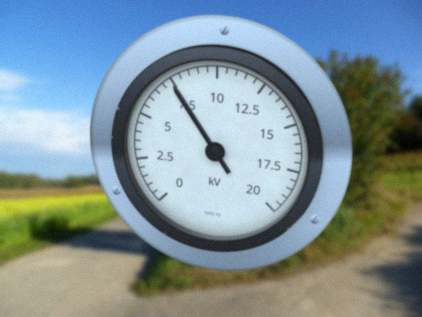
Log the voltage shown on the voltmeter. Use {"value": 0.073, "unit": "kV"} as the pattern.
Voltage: {"value": 7.5, "unit": "kV"}
